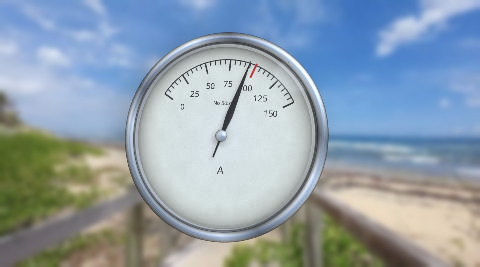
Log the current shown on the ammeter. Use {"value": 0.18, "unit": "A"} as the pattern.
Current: {"value": 95, "unit": "A"}
